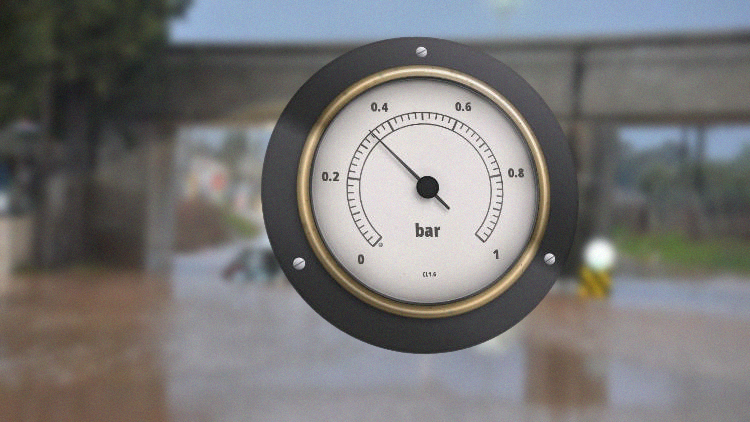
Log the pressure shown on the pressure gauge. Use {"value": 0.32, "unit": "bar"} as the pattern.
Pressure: {"value": 0.34, "unit": "bar"}
